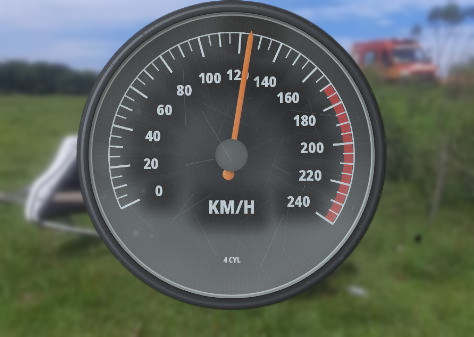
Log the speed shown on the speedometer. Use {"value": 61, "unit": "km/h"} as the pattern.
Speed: {"value": 125, "unit": "km/h"}
